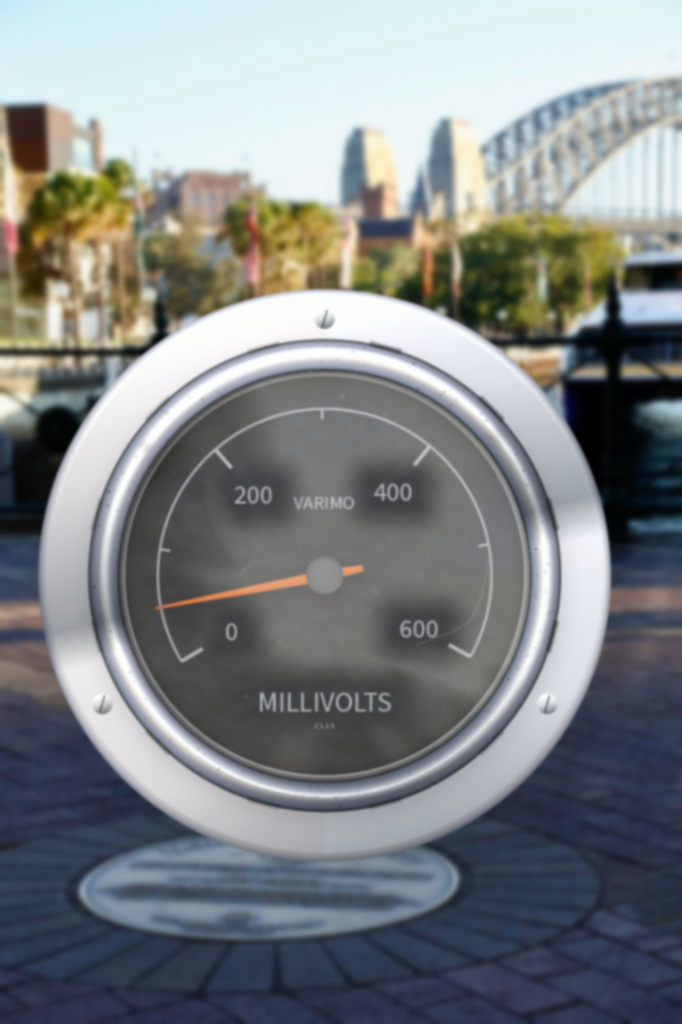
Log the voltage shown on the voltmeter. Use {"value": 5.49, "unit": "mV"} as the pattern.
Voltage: {"value": 50, "unit": "mV"}
